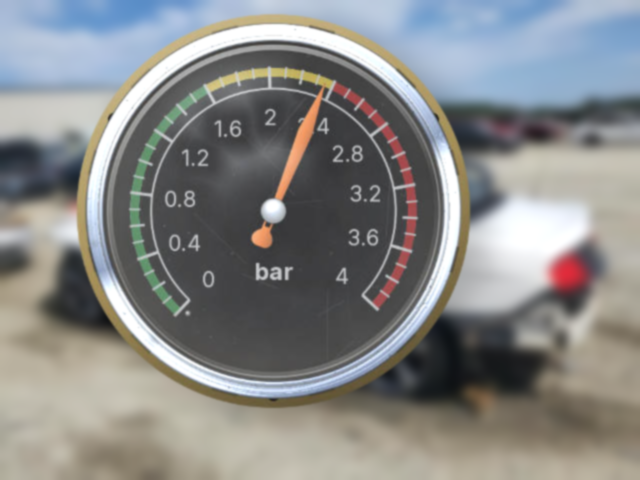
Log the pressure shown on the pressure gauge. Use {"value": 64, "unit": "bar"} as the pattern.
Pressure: {"value": 2.35, "unit": "bar"}
